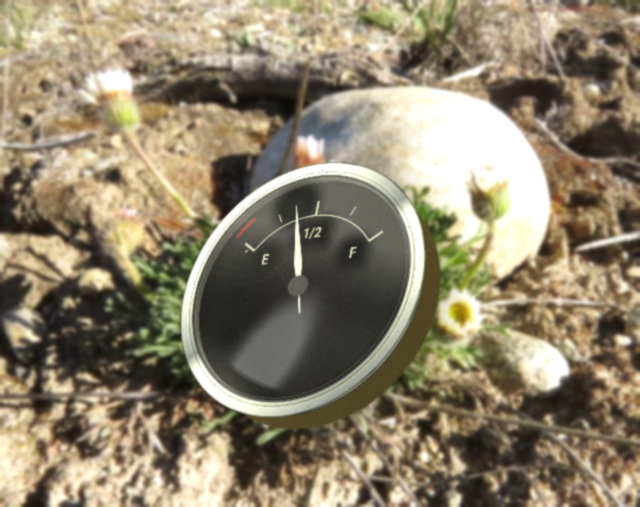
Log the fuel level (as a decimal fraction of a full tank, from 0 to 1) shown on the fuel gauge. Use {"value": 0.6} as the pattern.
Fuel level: {"value": 0.375}
